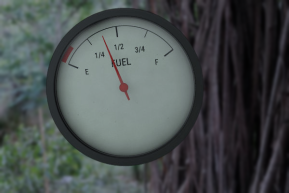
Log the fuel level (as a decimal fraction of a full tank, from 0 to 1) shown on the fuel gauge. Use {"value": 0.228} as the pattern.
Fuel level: {"value": 0.375}
